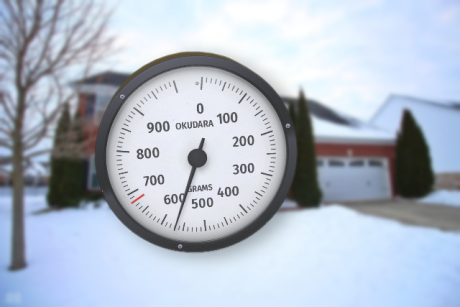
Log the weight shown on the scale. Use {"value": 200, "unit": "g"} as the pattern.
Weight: {"value": 570, "unit": "g"}
